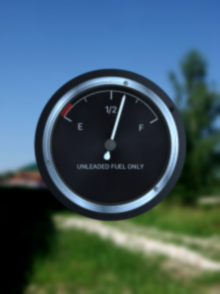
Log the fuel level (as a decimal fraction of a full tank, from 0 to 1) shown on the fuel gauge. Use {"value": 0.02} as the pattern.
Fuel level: {"value": 0.625}
